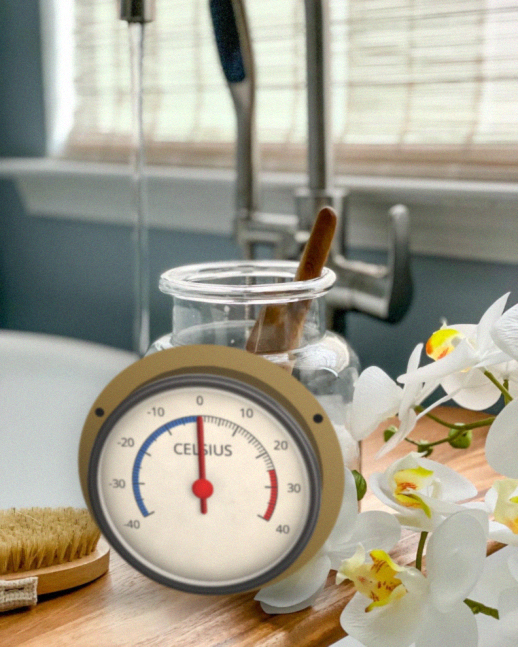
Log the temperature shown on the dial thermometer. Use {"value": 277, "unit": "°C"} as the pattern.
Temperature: {"value": 0, "unit": "°C"}
